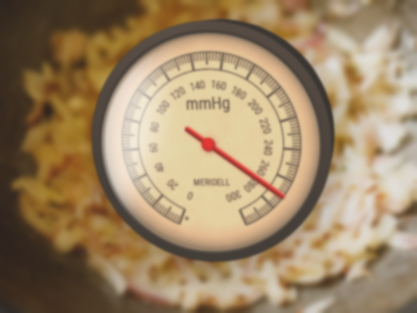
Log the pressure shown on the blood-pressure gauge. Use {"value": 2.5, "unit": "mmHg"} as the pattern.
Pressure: {"value": 270, "unit": "mmHg"}
